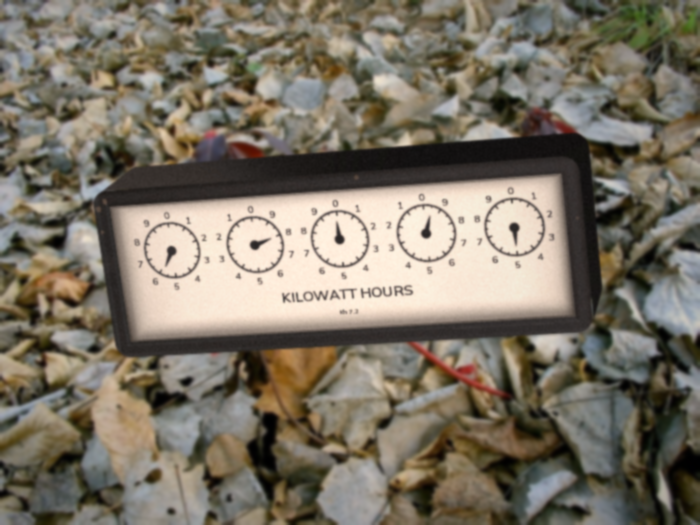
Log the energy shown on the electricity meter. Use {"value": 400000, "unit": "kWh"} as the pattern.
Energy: {"value": 57995, "unit": "kWh"}
